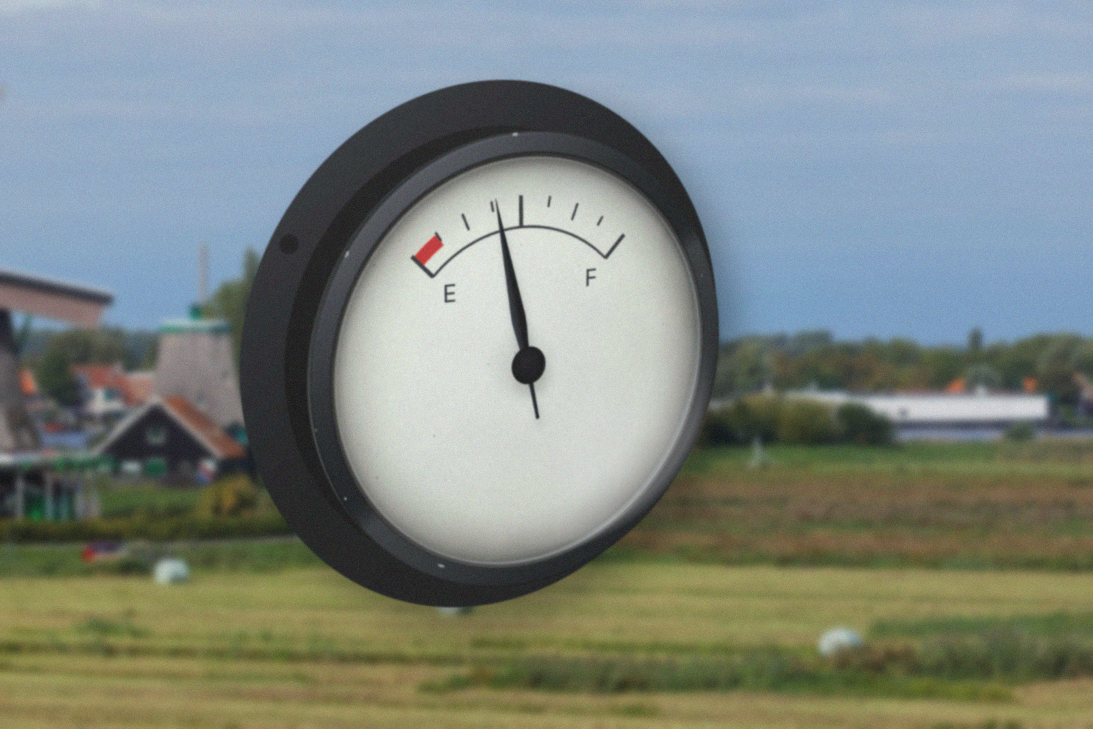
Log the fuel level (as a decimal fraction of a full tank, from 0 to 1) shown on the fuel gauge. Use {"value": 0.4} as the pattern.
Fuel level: {"value": 0.375}
